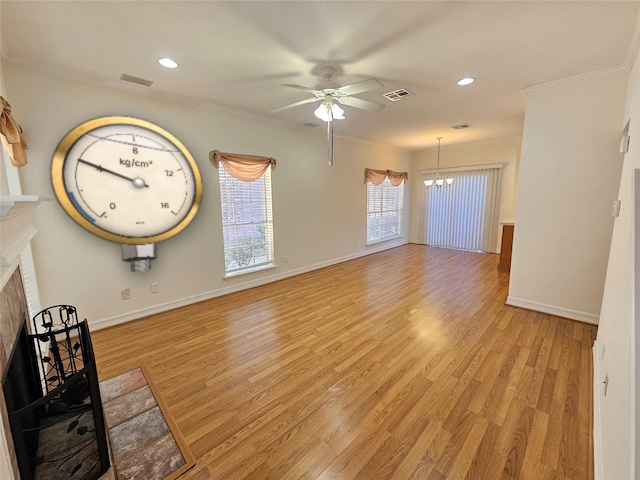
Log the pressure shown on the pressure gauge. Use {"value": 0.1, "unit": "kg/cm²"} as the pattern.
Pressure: {"value": 4, "unit": "kg/cm²"}
